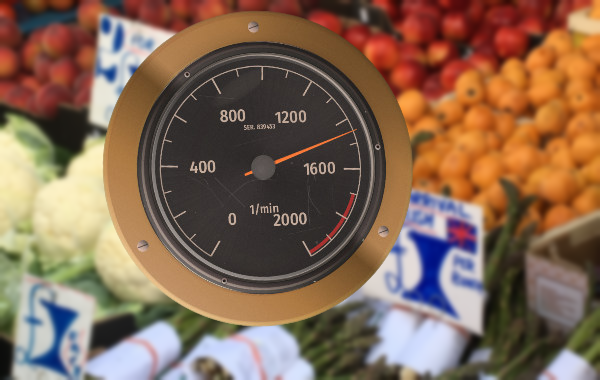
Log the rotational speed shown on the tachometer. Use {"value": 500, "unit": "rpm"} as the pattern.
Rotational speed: {"value": 1450, "unit": "rpm"}
